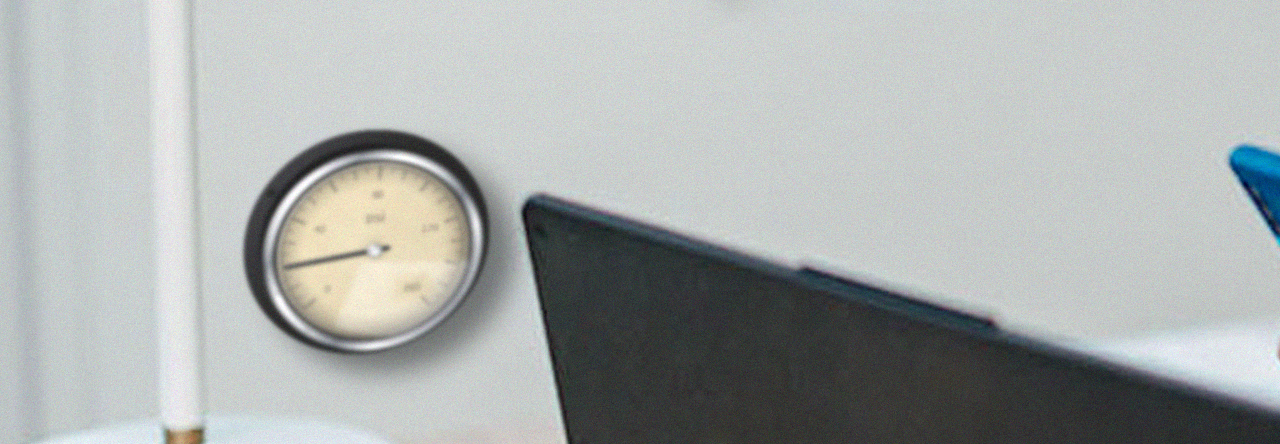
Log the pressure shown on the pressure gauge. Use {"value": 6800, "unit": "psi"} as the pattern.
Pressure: {"value": 20, "unit": "psi"}
